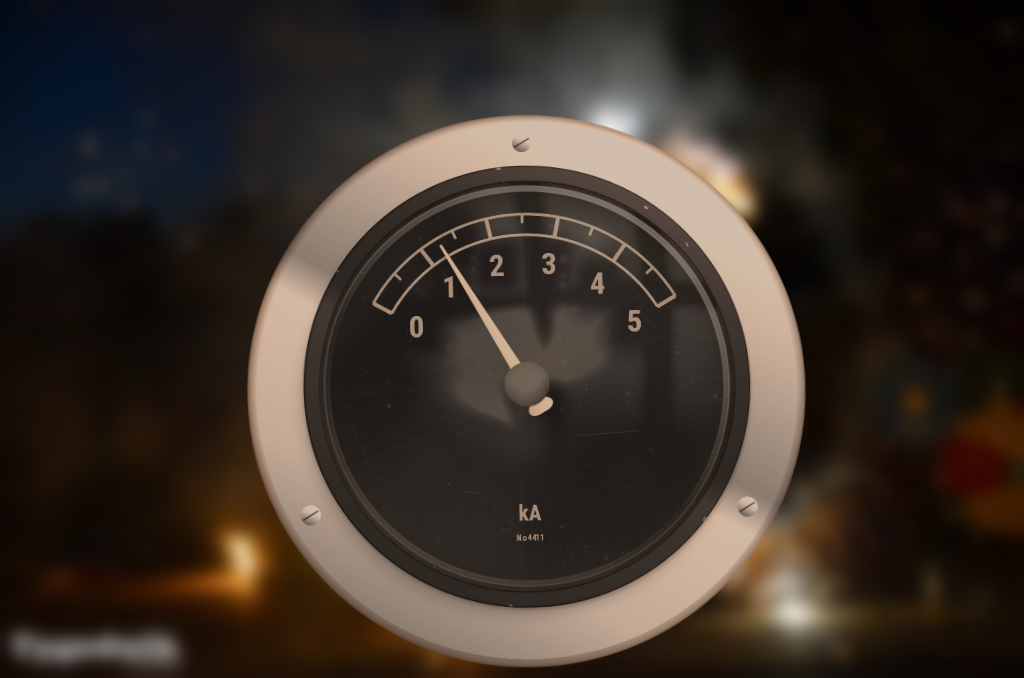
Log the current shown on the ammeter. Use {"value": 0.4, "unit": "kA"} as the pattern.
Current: {"value": 1.25, "unit": "kA"}
